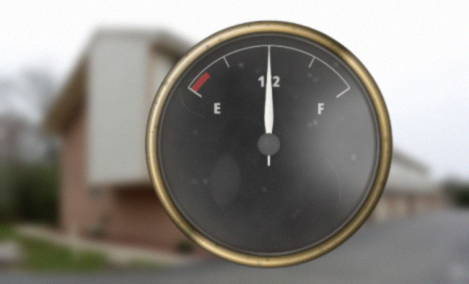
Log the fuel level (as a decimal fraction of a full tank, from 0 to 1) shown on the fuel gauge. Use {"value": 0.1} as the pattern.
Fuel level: {"value": 0.5}
